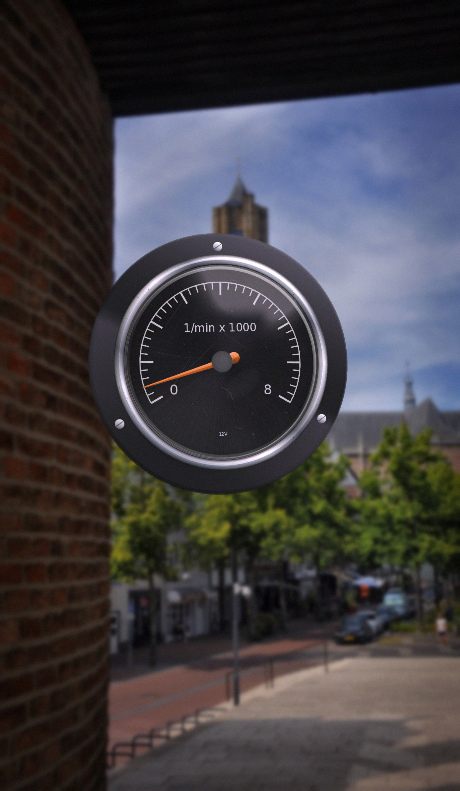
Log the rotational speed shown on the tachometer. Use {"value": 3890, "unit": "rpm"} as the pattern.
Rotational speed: {"value": 400, "unit": "rpm"}
